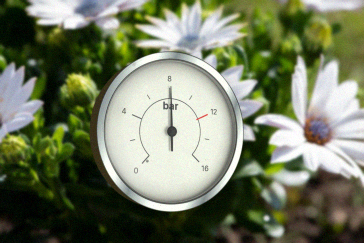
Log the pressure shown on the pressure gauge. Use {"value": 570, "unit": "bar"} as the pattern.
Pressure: {"value": 8, "unit": "bar"}
